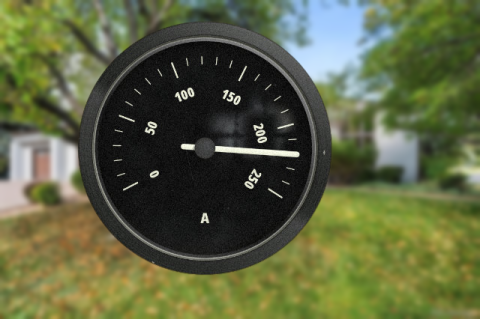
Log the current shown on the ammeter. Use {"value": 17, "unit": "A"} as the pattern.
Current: {"value": 220, "unit": "A"}
